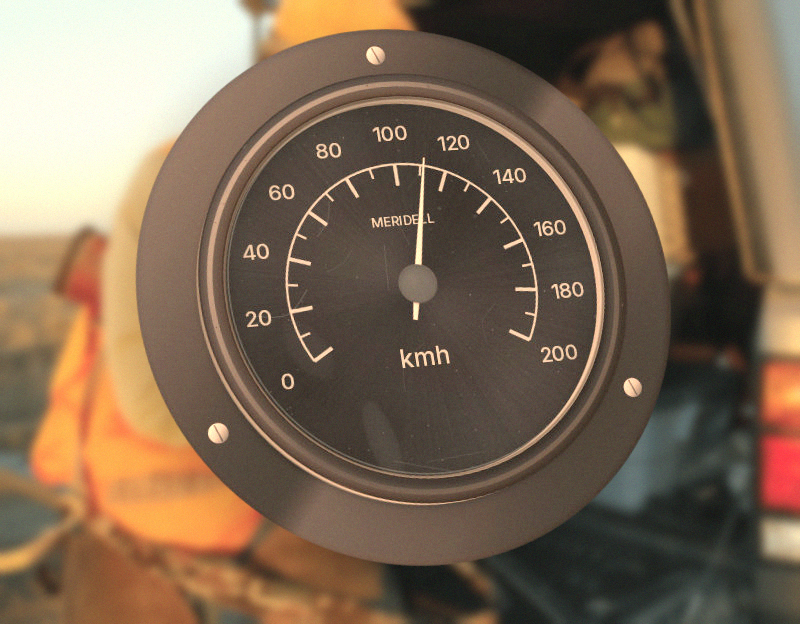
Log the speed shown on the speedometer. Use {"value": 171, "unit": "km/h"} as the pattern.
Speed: {"value": 110, "unit": "km/h"}
